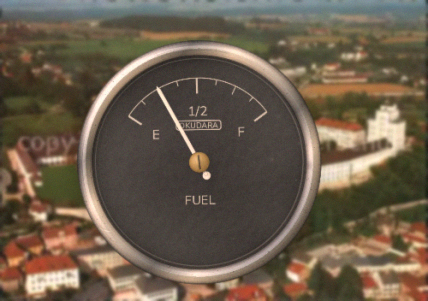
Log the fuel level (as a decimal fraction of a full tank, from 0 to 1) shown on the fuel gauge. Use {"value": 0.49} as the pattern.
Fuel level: {"value": 0.25}
